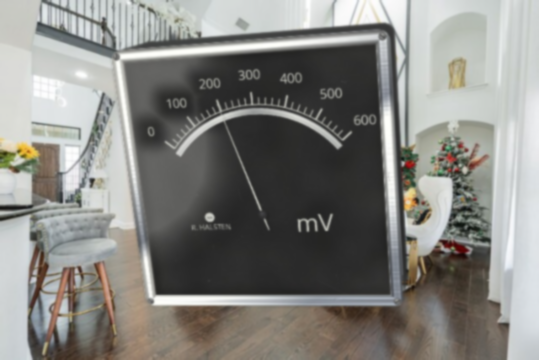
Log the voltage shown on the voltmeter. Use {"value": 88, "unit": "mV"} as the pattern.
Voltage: {"value": 200, "unit": "mV"}
